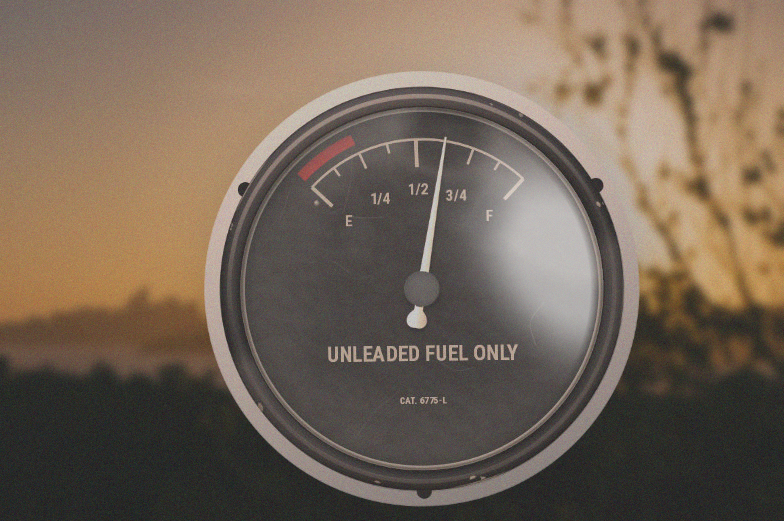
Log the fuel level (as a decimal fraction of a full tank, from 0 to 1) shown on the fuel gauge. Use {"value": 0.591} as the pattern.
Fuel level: {"value": 0.625}
